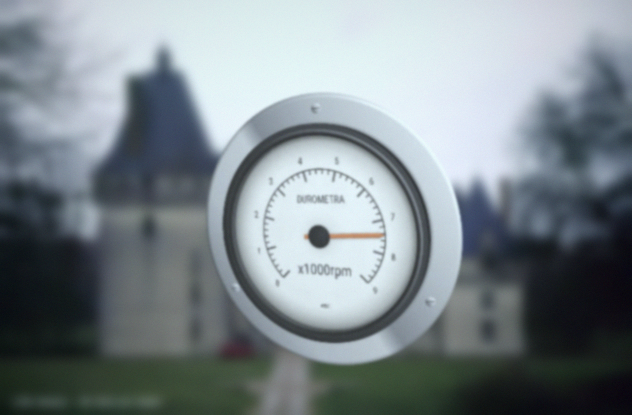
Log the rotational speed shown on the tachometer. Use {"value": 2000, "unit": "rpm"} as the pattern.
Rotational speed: {"value": 7400, "unit": "rpm"}
